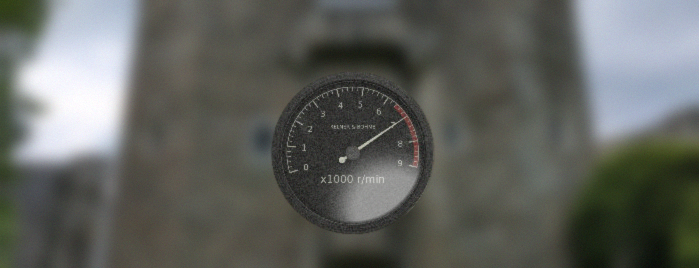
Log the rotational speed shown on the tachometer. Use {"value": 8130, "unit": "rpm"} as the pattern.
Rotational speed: {"value": 7000, "unit": "rpm"}
